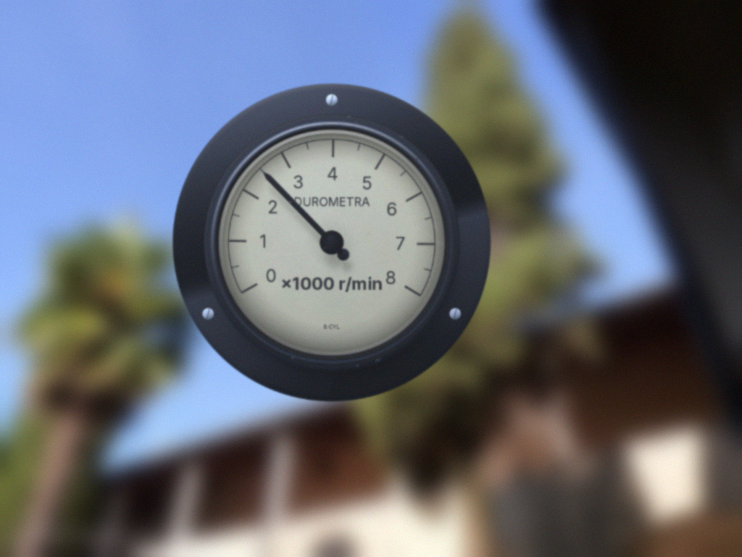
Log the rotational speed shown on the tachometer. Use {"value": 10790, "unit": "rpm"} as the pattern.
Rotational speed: {"value": 2500, "unit": "rpm"}
